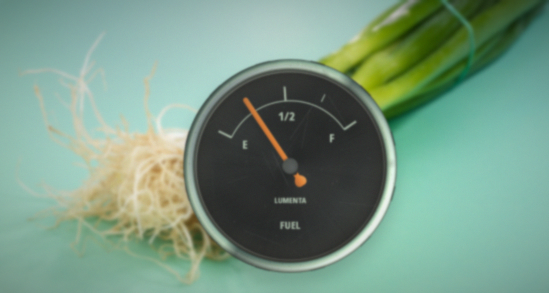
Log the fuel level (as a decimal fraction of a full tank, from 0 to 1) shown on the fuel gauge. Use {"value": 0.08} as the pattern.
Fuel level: {"value": 0.25}
